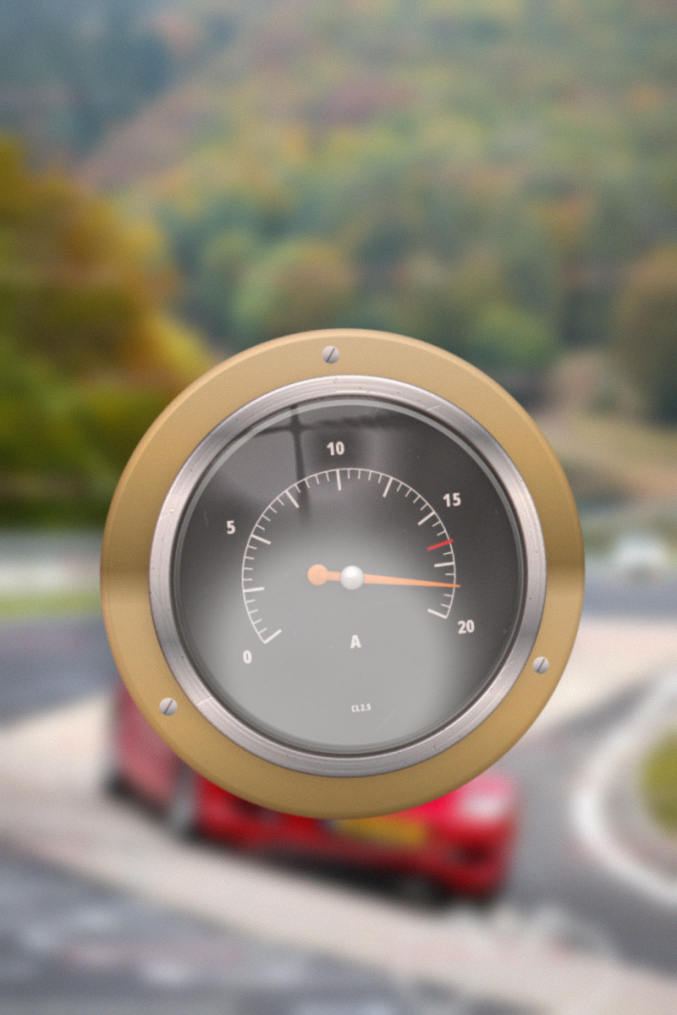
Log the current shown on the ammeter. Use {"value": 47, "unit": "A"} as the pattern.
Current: {"value": 18.5, "unit": "A"}
